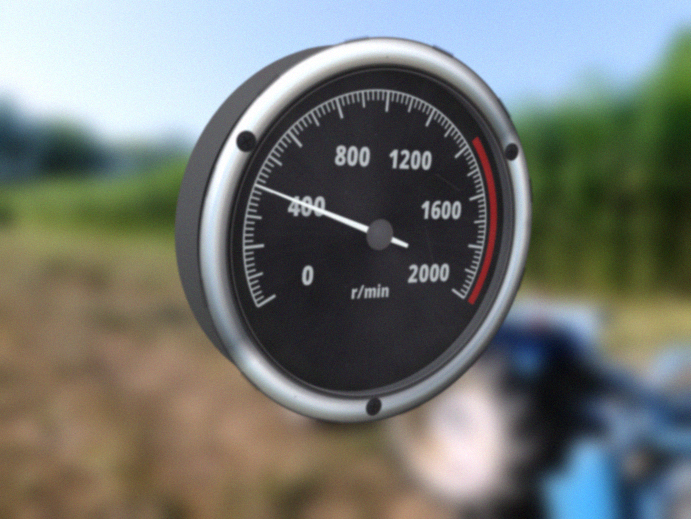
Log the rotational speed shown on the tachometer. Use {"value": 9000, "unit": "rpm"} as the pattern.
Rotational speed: {"value": 400, "unit": "rpm"}
